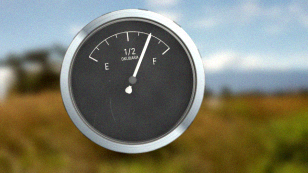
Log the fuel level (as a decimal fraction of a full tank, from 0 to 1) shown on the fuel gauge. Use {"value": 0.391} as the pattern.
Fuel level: {"value": 0.75}
